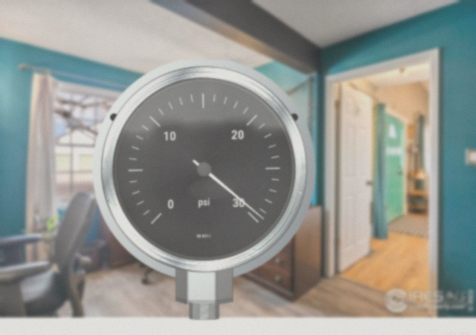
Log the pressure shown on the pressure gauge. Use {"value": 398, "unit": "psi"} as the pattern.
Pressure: {"value": 29.5, "unit": "psi"}
